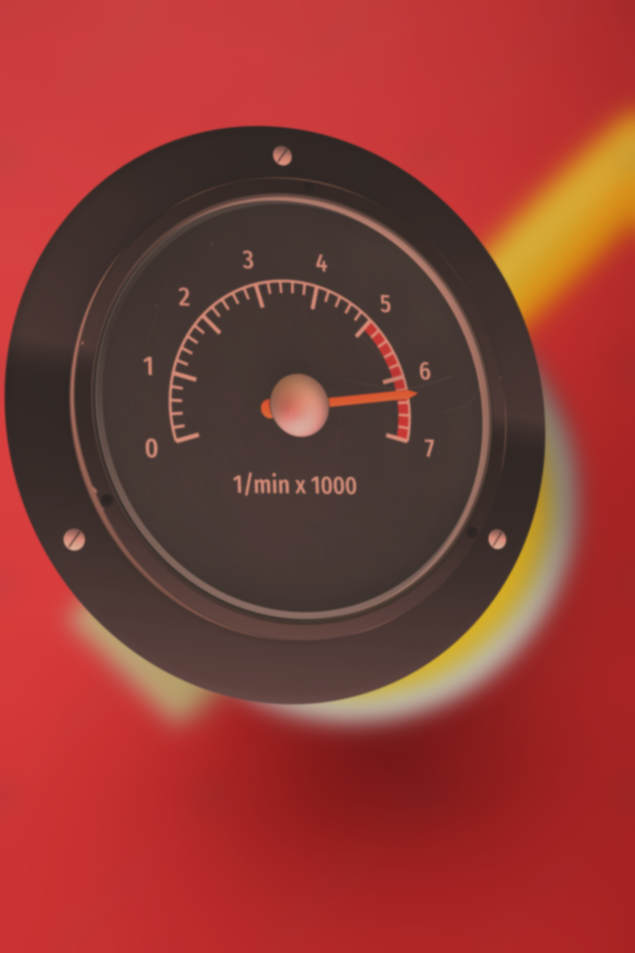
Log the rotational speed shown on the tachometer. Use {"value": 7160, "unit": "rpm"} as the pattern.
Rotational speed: {"value": 6300, "unit": "rpm"}
